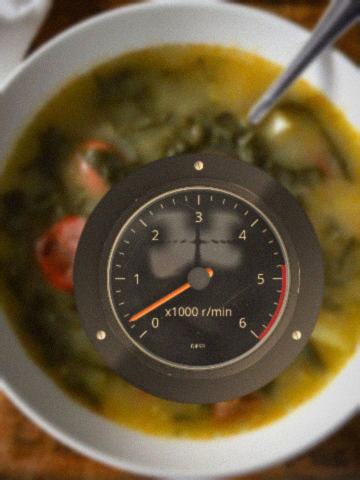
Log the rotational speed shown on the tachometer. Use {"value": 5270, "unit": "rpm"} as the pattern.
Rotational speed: {"value": 300, "unit": "rpm"}
